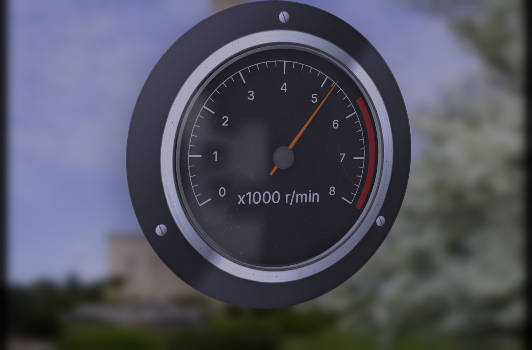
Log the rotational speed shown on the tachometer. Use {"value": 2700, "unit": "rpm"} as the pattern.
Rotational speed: {"value": 5200, "unit": "rpm"}
